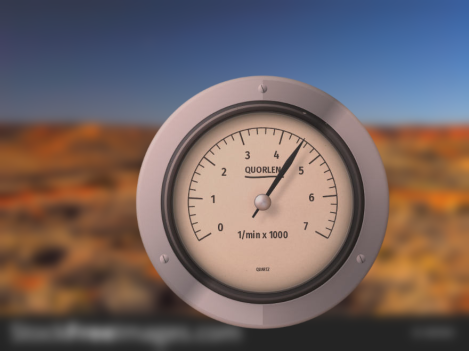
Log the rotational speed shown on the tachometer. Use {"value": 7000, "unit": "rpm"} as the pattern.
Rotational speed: {"value": 4500, "unit": "rpm"}
